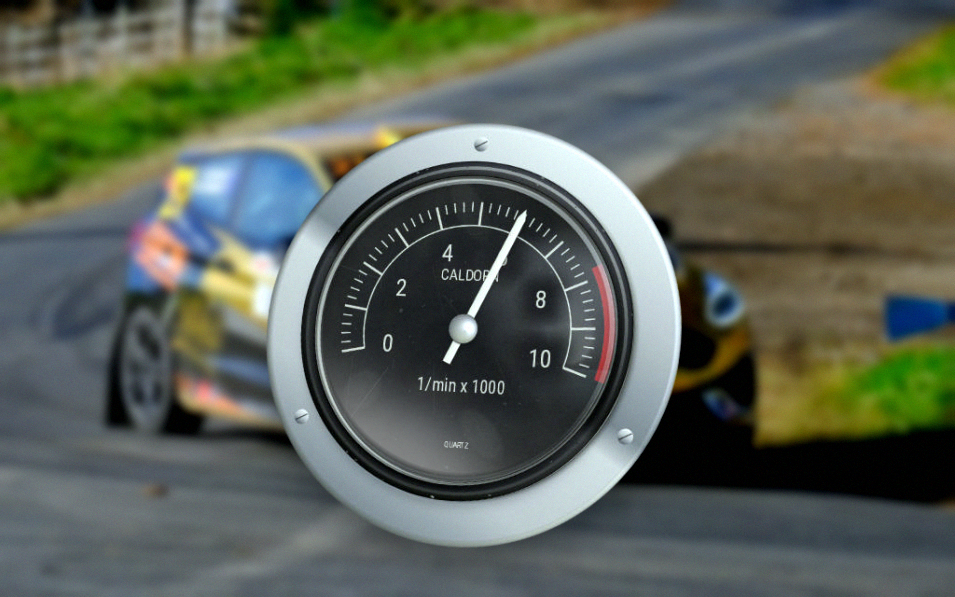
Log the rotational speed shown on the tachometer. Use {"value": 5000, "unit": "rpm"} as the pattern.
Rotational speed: {"value": 6000, "unit": "rpm"}
